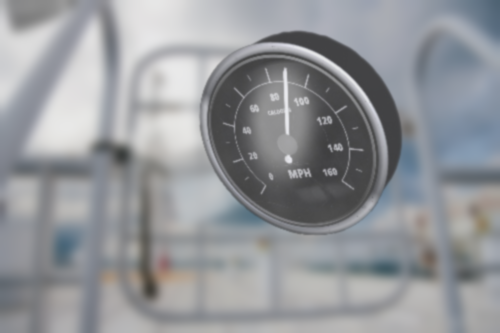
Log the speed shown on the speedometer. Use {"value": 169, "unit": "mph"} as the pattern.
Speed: {"value": 90, "unit": "mph"}
